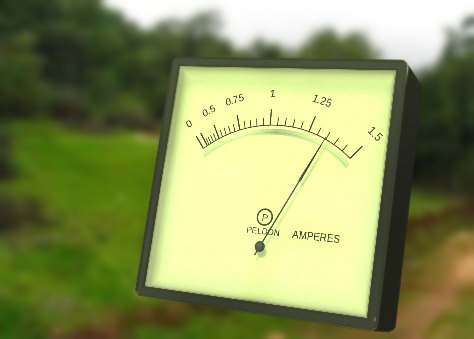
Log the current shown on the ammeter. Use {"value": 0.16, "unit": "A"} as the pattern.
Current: {"value": 1.35, "unit": "A"}
